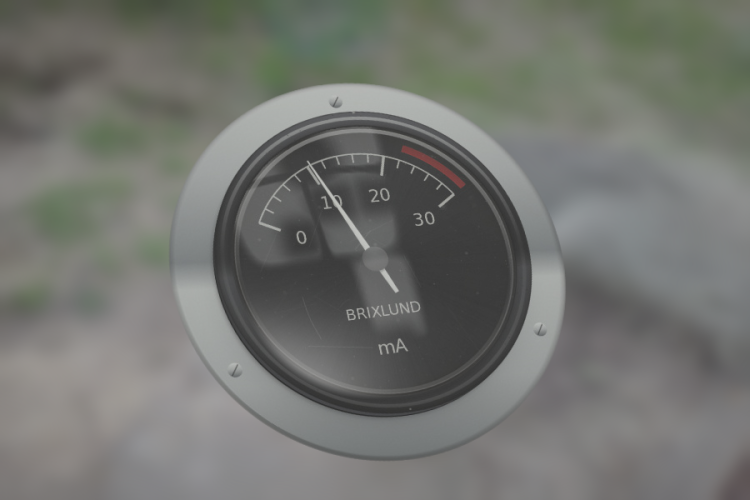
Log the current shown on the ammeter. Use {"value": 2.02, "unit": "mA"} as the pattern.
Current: {"value": 10, "unit": "mA"}
